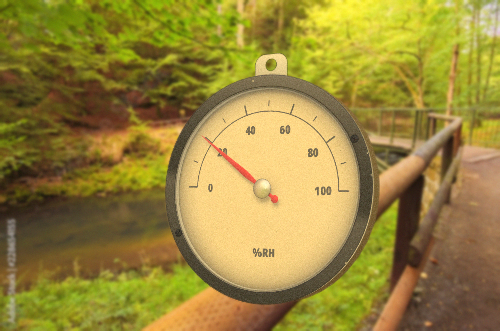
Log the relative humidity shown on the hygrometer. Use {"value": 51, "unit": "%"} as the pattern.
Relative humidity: {"value": 20, "unit": "%"}
